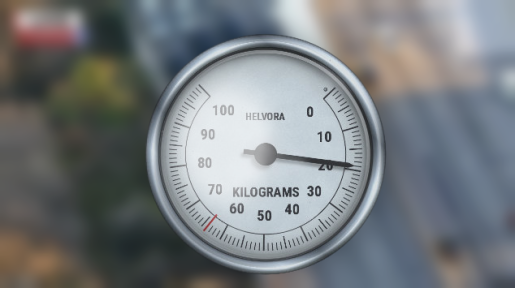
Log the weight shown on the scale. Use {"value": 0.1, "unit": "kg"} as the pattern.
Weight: {"value": 19, "unit": "kg"}
